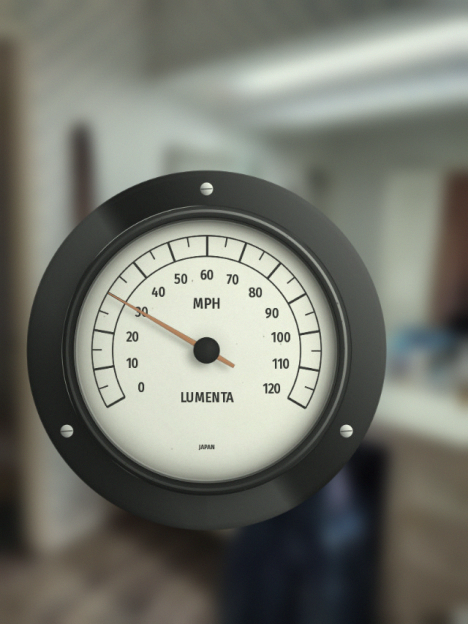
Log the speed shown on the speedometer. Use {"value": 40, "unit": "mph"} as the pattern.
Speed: {"value": 30, "unit": "mph"}
